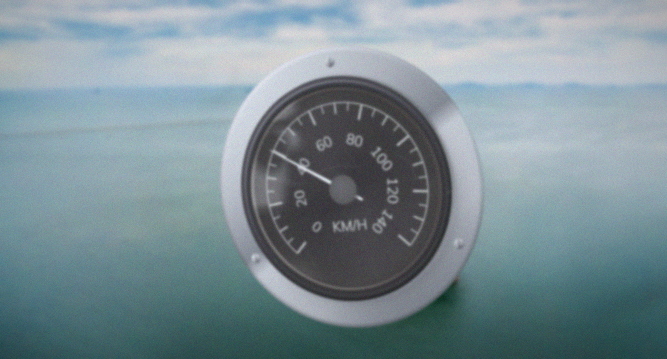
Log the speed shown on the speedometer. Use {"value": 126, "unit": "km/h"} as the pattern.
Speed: {"value": 40, "unit": "km/h"}
